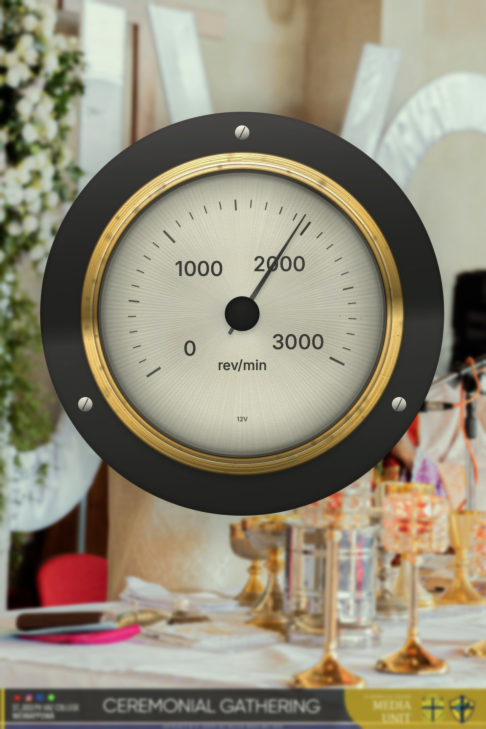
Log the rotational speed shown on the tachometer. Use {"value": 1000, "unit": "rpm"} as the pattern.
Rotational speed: {"value": 1950, "unit": "rpm"}
